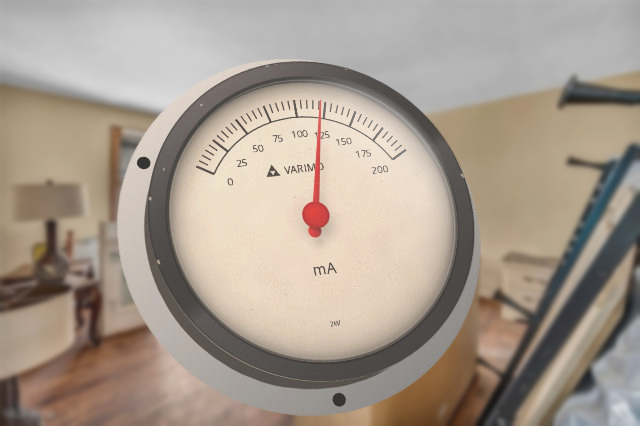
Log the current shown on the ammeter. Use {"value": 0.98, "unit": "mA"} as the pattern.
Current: {"value": 120, "unit": "mA"}
